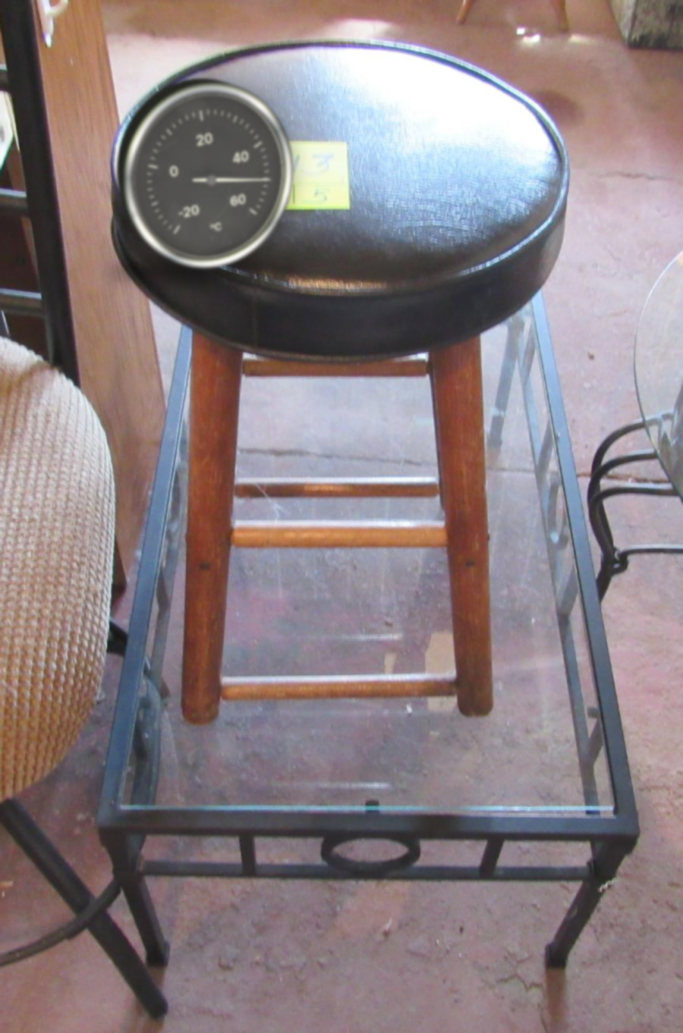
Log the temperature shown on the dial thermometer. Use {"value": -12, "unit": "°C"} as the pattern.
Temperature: {"value": 50, "unit": "°C"}
